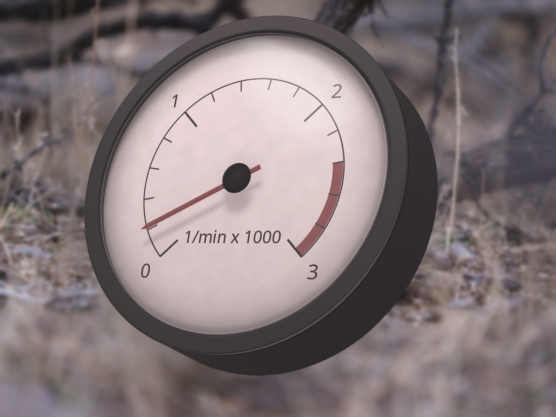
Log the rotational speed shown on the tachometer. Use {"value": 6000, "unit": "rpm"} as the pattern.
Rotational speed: {"value": 200, "unit": "rpm"}
